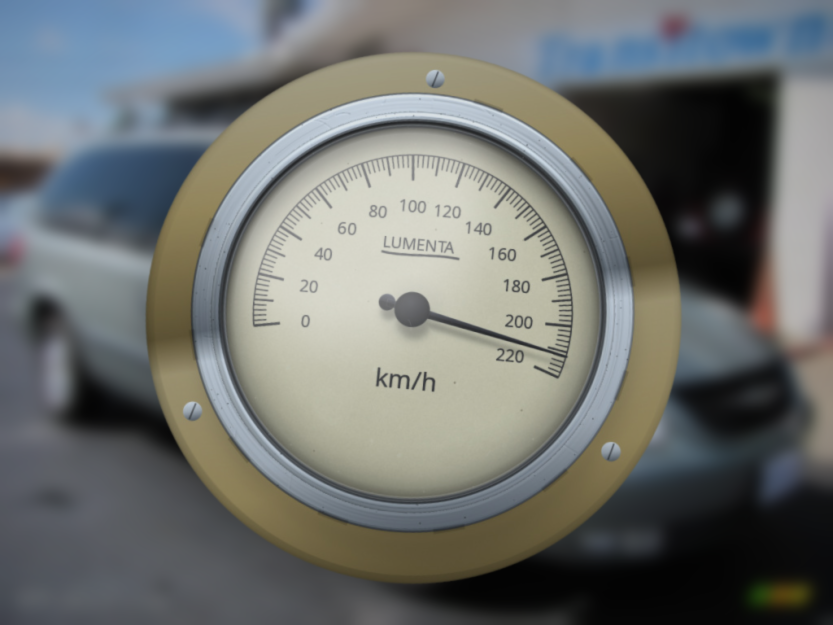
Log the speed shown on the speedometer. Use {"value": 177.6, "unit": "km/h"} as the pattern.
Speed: {"value": 212, "unit": "km/h"}
